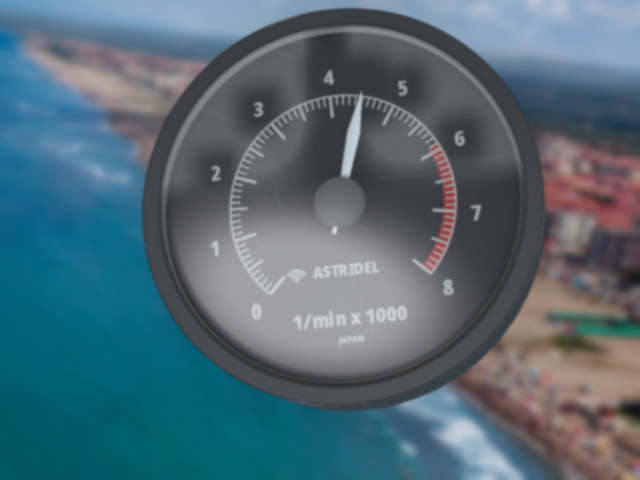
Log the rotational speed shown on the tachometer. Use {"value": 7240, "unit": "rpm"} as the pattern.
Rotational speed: {"value": 4500, "unit": "rpm"}
